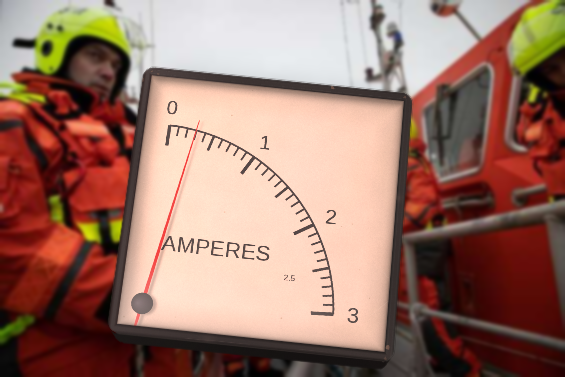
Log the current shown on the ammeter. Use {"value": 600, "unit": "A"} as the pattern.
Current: {"value": 0.3, "unit": "A"}
